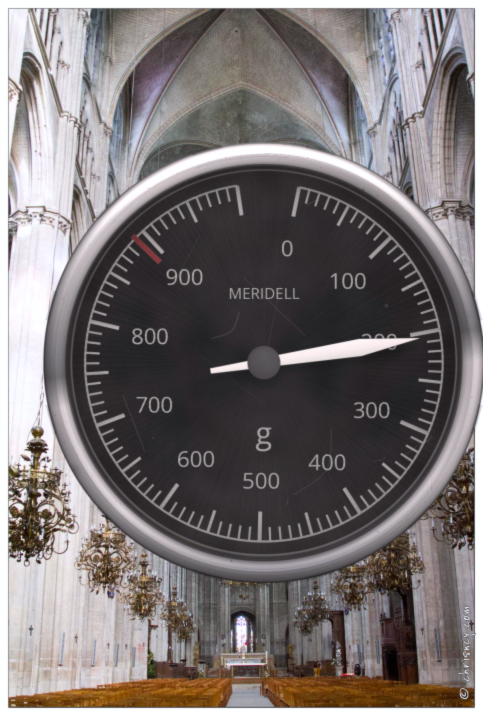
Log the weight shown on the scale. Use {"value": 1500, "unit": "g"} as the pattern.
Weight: {"value": 205, "unit": "g"}
